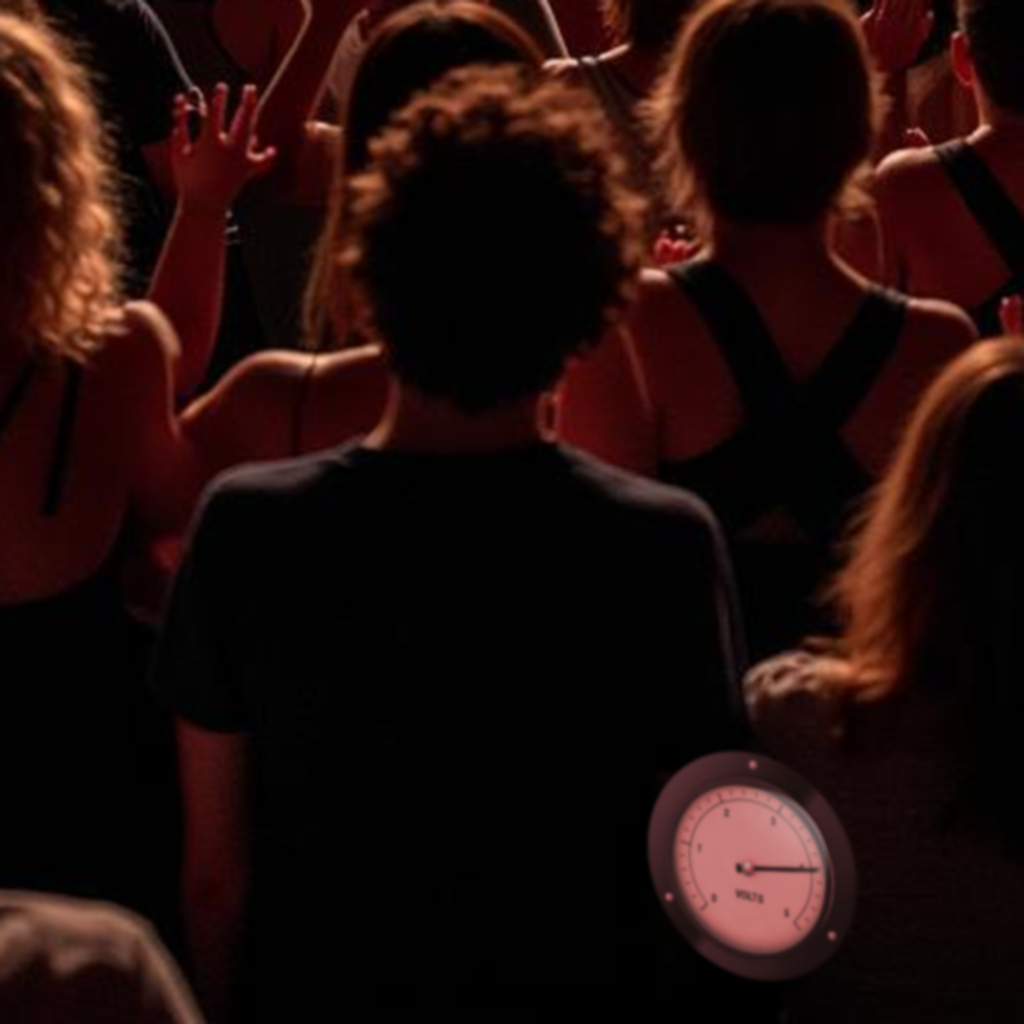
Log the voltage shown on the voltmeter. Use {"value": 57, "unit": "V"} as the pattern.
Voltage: {"value": 4, "unit": "V"}
